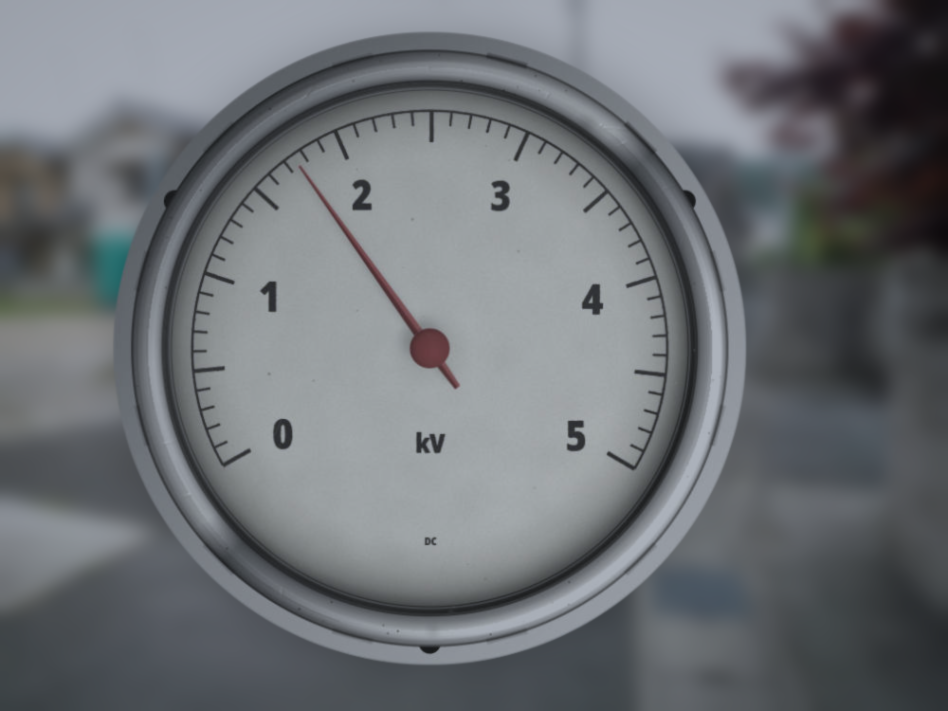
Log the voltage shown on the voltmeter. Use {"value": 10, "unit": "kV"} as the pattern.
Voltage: {"value": 1.75, "unit": "kV"}
